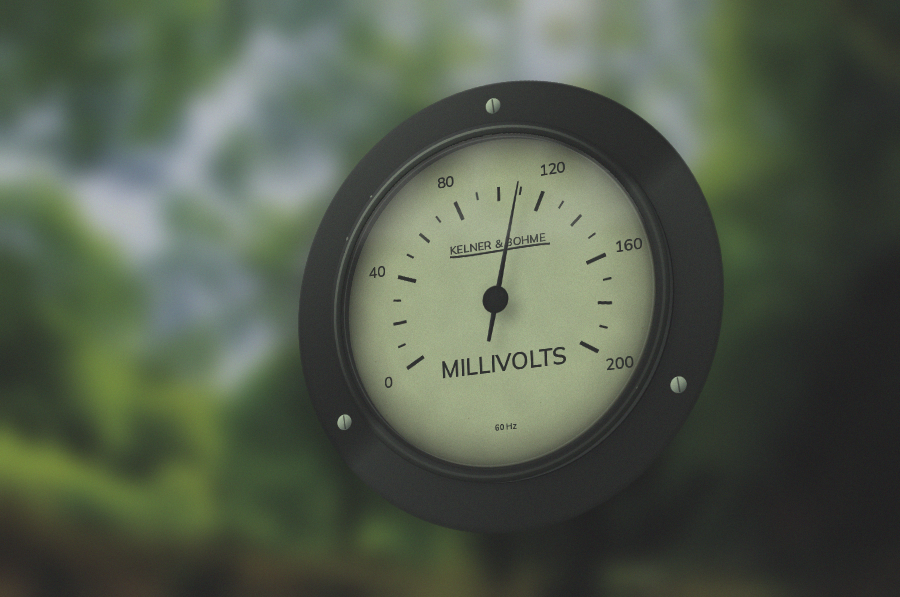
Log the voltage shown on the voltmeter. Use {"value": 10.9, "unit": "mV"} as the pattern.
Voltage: {"value": 110, "unit": "mV"}
